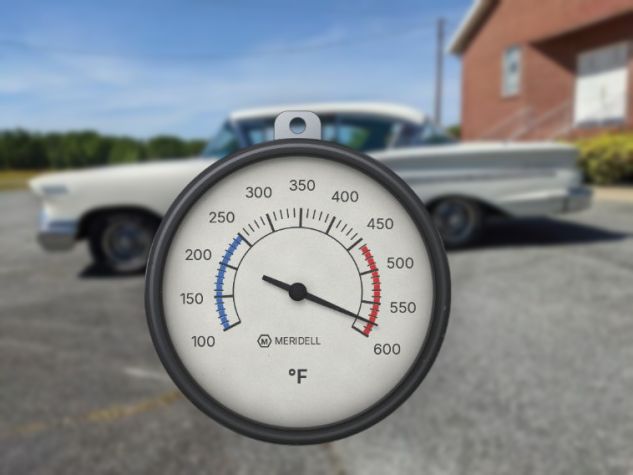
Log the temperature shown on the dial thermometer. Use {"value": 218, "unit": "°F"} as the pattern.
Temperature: {"value": 580, "unit": "°F"}
